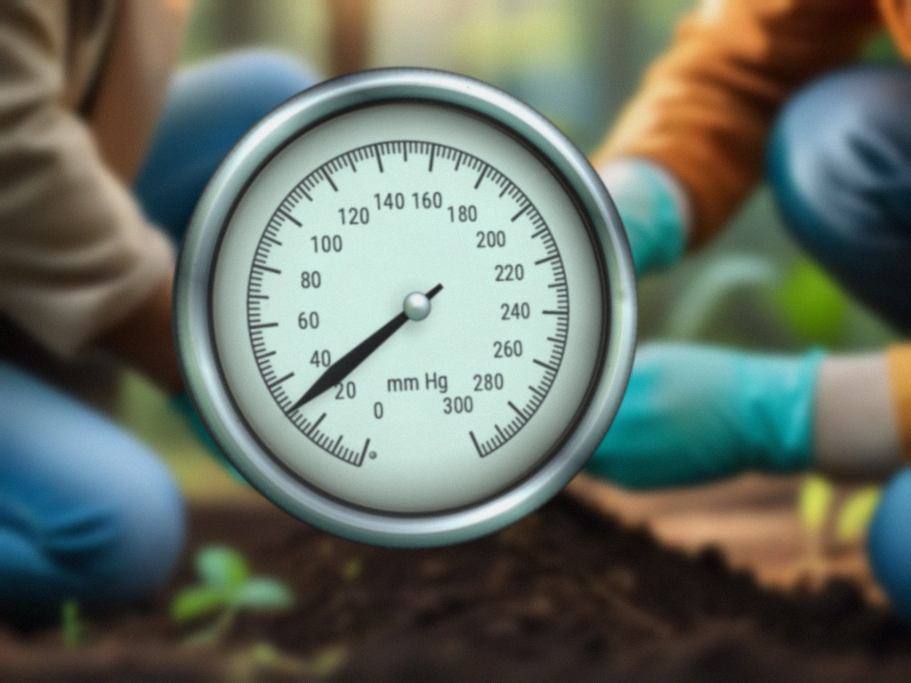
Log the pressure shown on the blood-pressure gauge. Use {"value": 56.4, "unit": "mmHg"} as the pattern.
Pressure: {"value": 30, "unit": "mmHg"}
